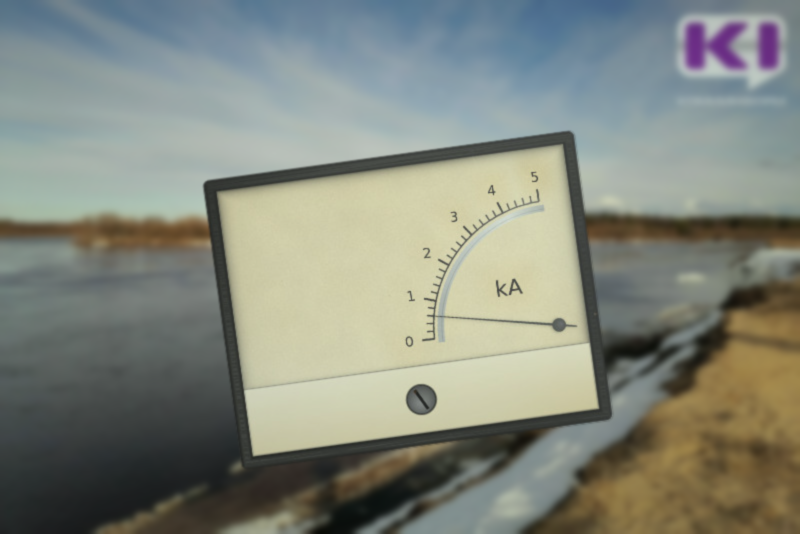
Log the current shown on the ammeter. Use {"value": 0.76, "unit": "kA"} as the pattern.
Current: {"value": 0.6, "unit": "kA"}
